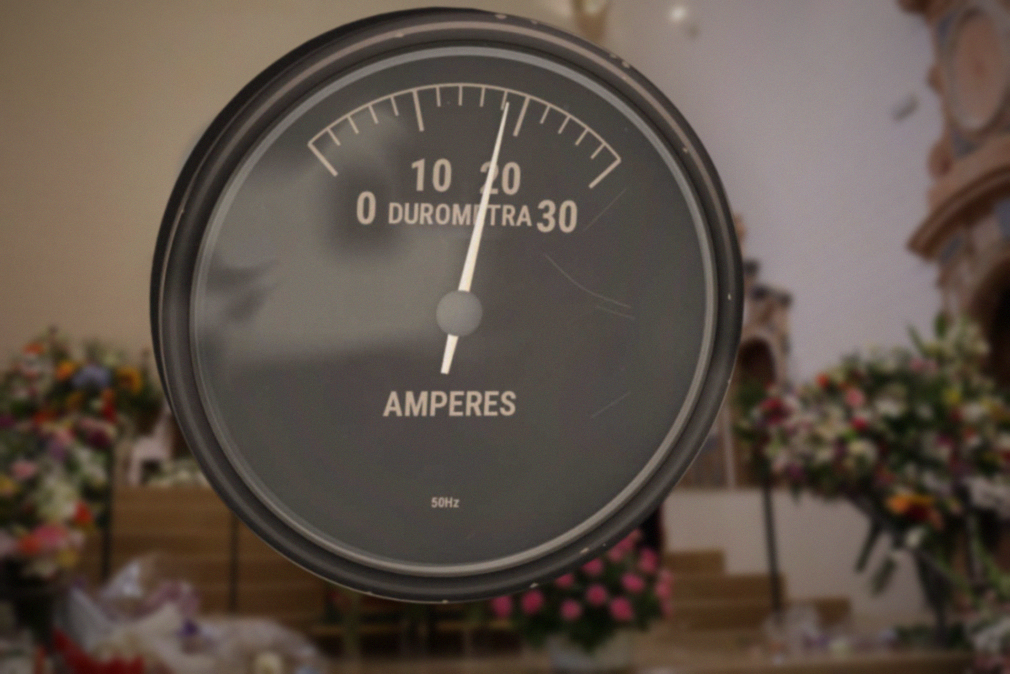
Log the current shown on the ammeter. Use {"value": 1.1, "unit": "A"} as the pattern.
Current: {"value": 18, "unit": "A"}
